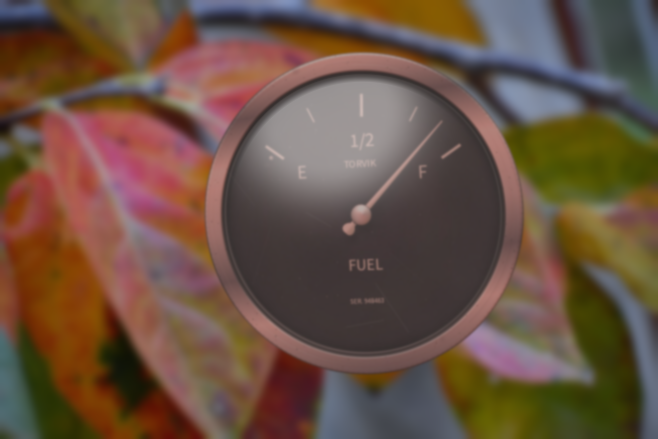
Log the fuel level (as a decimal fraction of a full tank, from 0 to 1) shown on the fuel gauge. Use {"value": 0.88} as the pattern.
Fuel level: {"value": 0.875}
